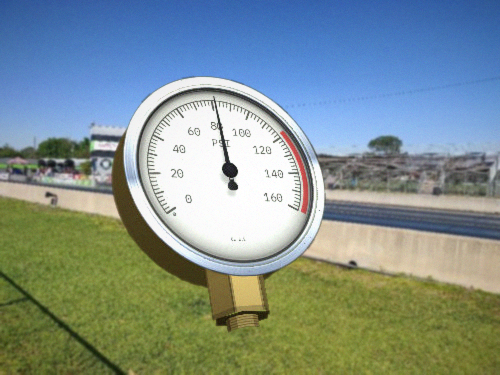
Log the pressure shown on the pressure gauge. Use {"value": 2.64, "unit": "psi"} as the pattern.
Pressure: {"value": 80, "unit": "psi"}
